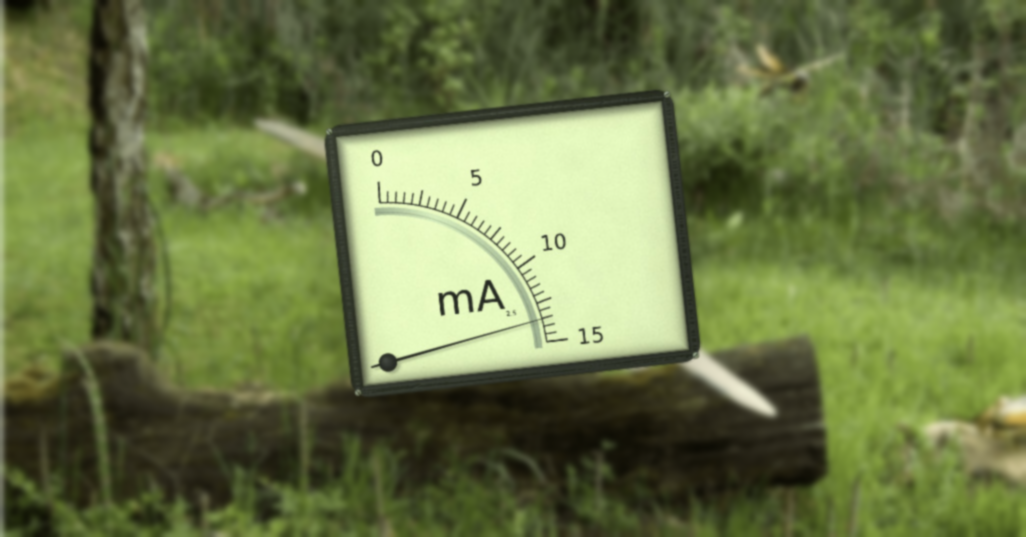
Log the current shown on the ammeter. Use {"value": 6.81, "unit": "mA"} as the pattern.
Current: {"value": 13.5, "unit": "mA"}
